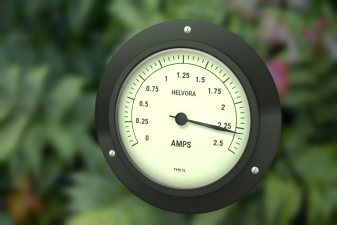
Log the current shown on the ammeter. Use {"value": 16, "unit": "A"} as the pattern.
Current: {"value": 2.3, "unit": "A"}
